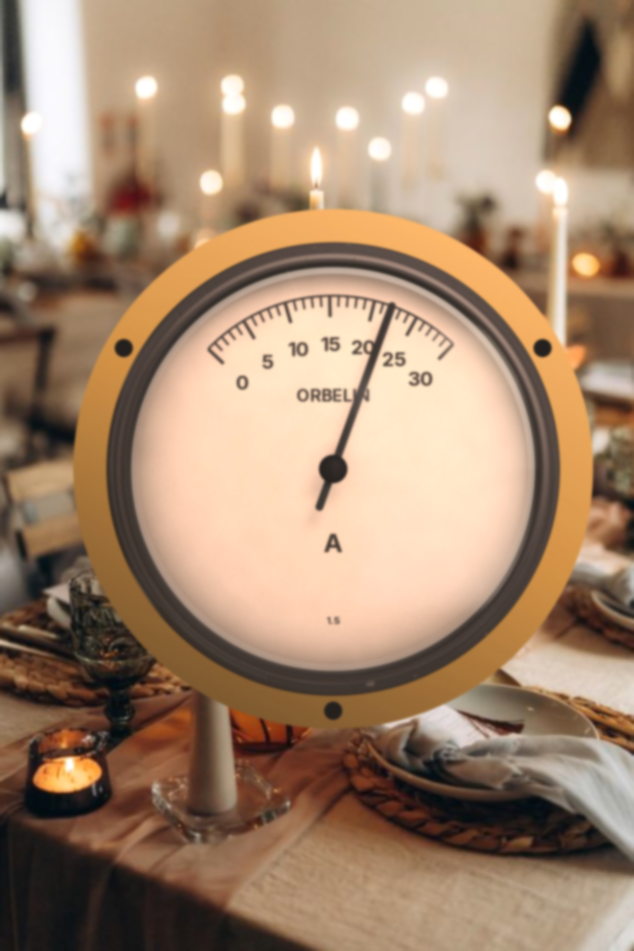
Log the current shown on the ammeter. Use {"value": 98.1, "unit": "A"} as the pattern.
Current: {"value": 22, "unit": "A"}
